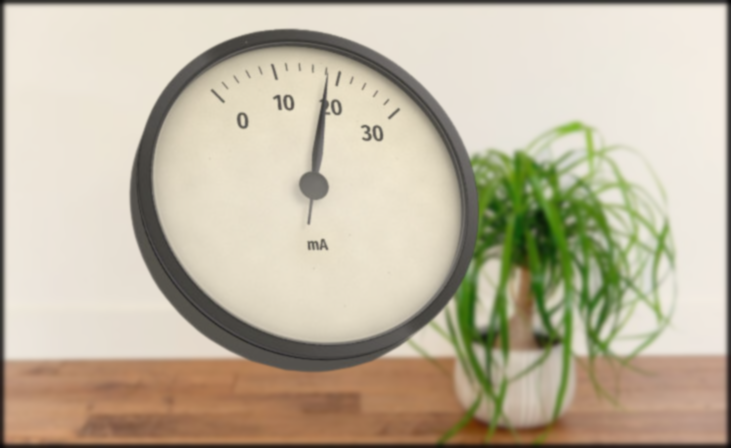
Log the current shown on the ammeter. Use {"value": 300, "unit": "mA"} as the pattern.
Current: {"value": 18, "unit": "mA"}
